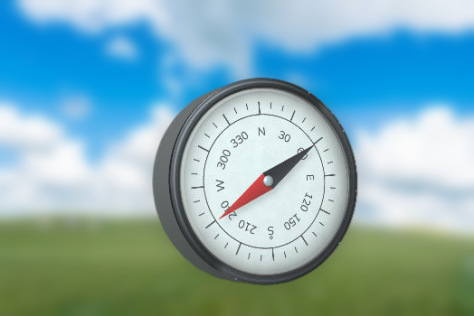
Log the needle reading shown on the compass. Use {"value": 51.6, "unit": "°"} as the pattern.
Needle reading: {"value": 240, "unit": "°"}
